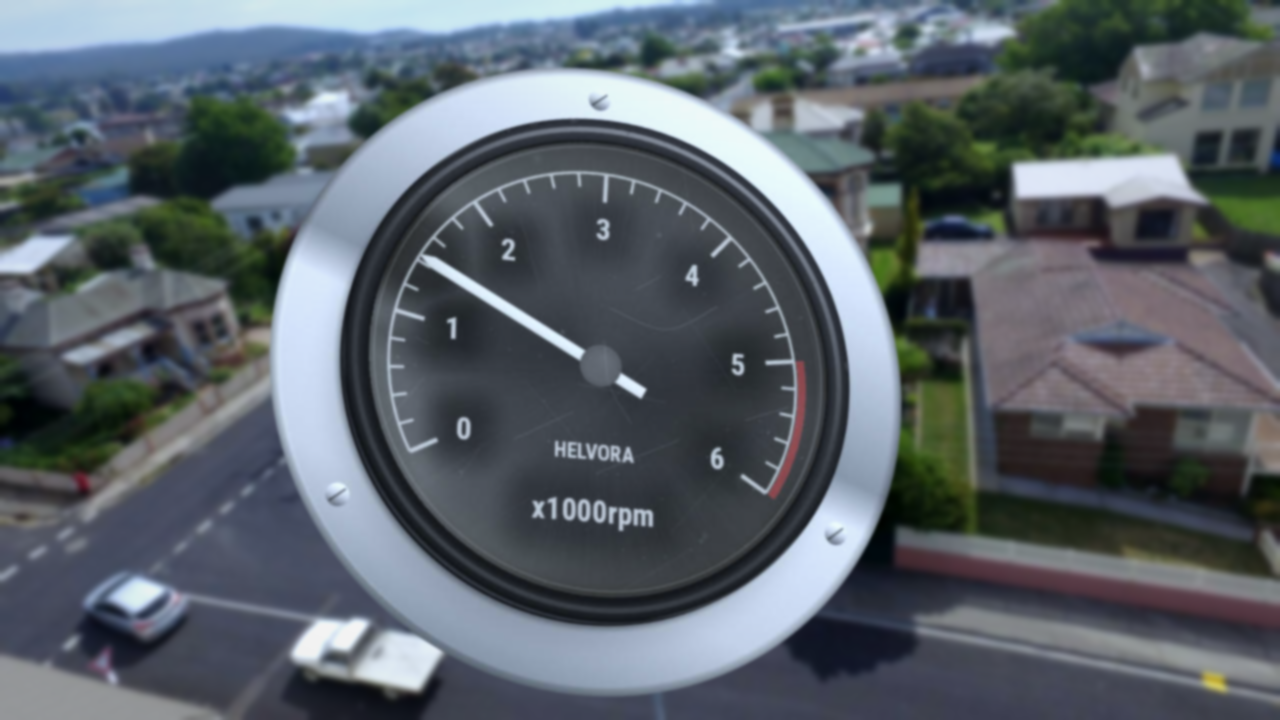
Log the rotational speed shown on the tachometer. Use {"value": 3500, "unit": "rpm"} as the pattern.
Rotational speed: {"value": 1400, "unit": "rpm"}
